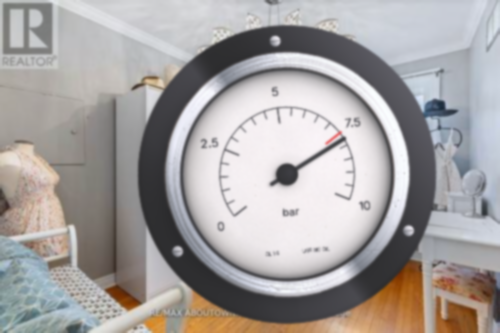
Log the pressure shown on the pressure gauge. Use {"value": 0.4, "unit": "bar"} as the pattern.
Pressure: {"value": 7.75, "unit": "bar"}
